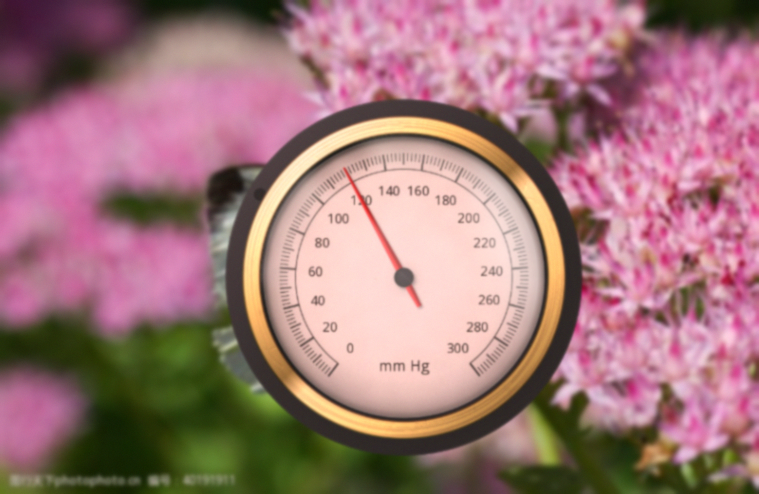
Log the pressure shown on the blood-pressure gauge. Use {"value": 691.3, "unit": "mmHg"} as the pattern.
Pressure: {"value": 120, "unit": "mmHg"}
